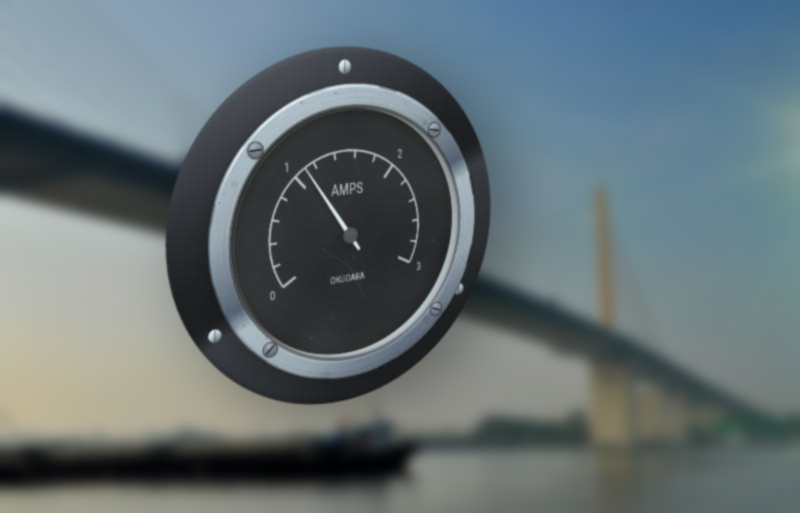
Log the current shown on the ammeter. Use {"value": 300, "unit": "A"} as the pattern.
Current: {"value": 1.1, "unit": "A"}
